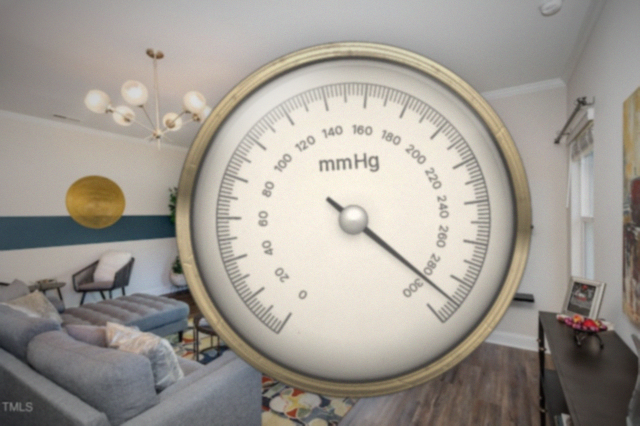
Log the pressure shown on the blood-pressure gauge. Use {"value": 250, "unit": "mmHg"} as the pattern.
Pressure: {"value": 290, "unit": "mmHg"}
